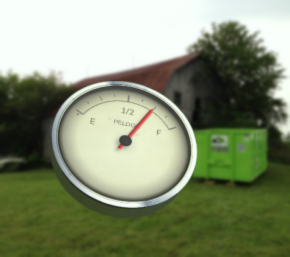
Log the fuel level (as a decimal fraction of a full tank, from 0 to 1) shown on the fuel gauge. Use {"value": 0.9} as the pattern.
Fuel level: {"value": 0.75}
